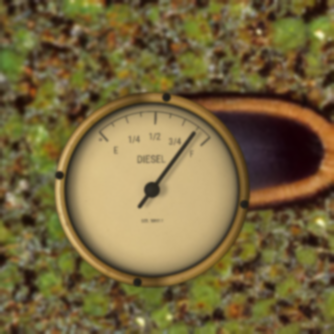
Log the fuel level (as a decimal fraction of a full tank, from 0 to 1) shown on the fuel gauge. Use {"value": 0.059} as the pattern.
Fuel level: {"value": 0.875}
